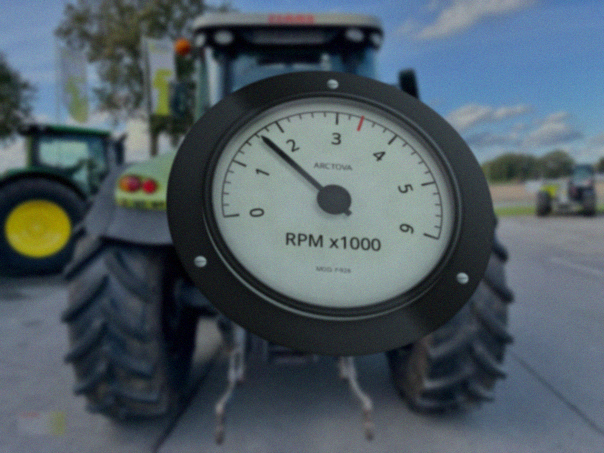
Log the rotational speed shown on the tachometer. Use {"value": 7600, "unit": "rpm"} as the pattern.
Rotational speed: {"value": 1600, "unit": "rpm"}
